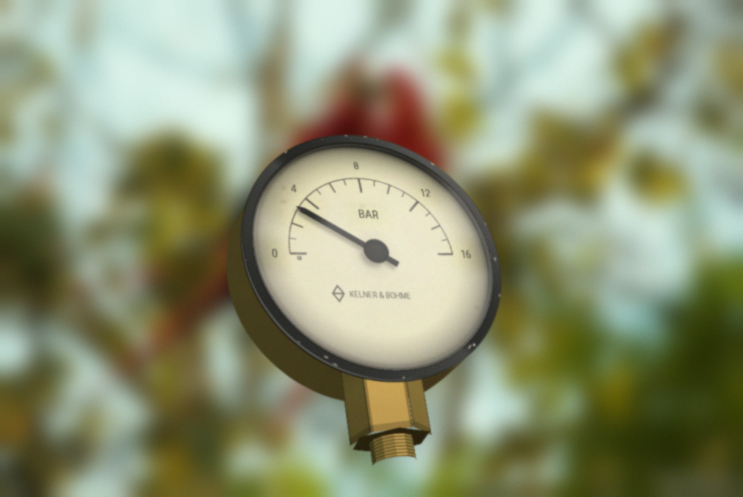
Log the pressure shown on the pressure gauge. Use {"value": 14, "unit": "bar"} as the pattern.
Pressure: {"value": 3, "unit": "bar"}
